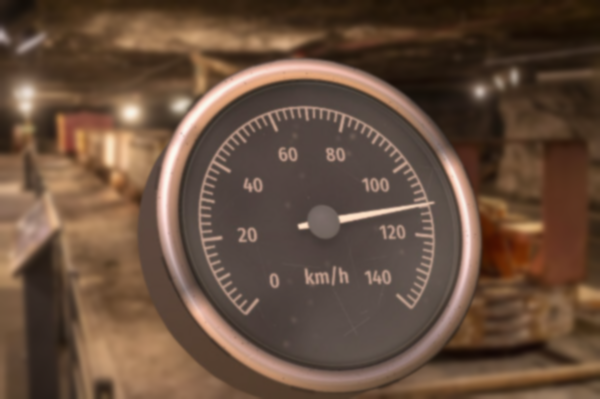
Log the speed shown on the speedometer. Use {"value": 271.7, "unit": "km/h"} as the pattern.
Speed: {"value": 112, "unit": "km/h"}
